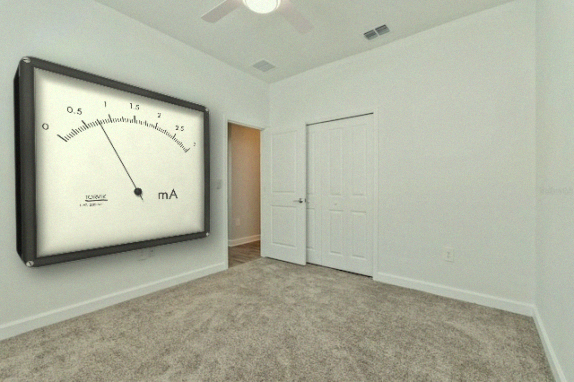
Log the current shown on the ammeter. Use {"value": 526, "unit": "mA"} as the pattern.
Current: {"value": 0.75, "unit": "mA"}
